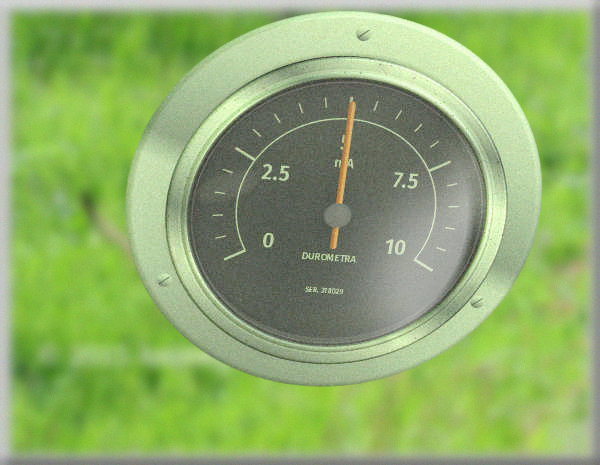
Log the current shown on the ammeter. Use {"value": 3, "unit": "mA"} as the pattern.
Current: {"value": 5, "unit": "mA"}
